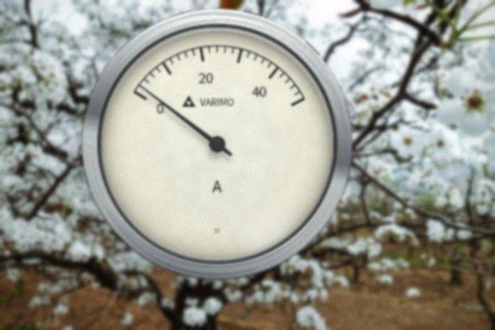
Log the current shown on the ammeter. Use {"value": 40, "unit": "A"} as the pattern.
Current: {"value": 2, "unit": "A"}
